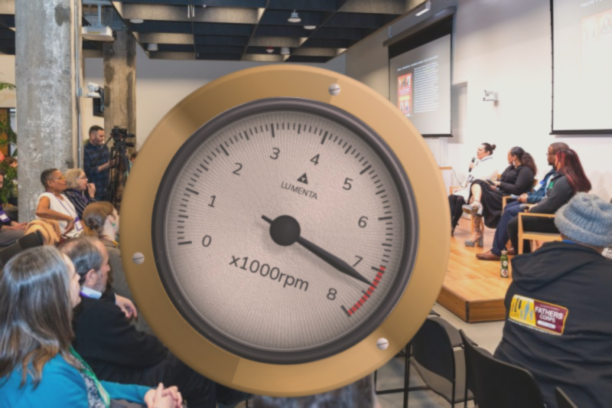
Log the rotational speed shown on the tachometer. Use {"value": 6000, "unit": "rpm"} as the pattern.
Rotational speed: {"value": 7300, "unit": "rpm"}
